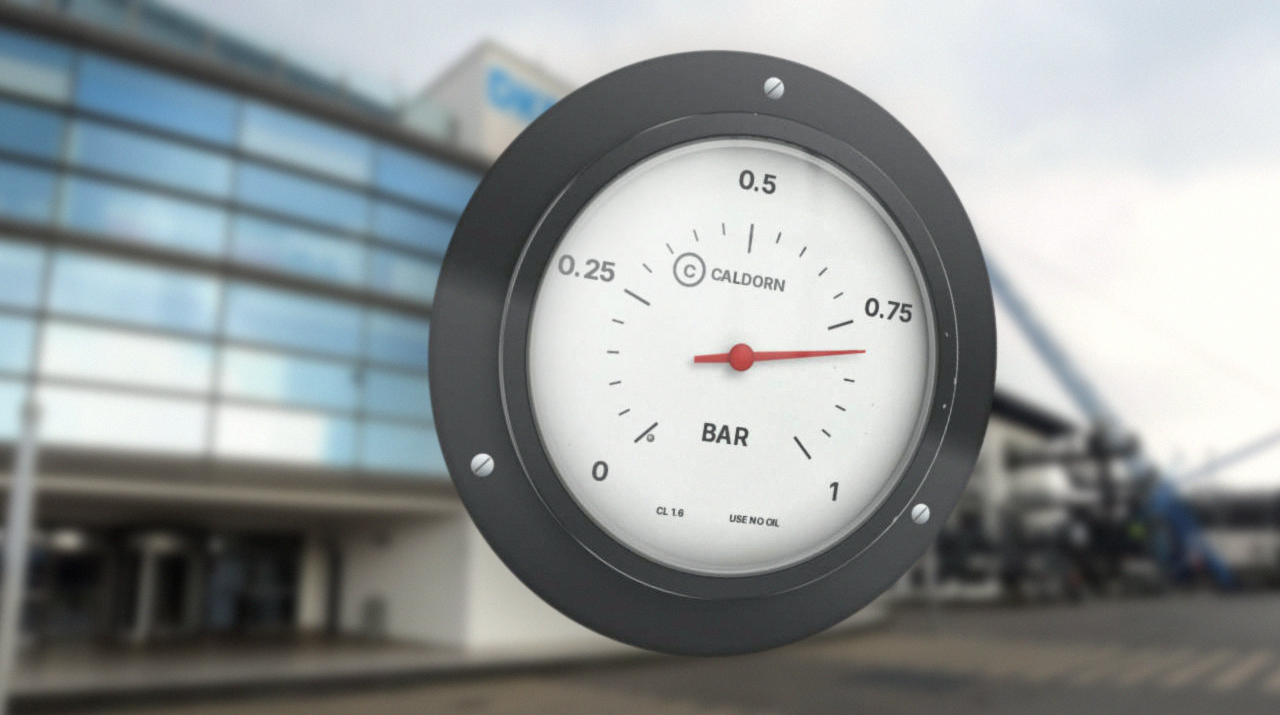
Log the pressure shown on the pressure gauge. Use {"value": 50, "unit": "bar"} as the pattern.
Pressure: {"value": 0.8, "unit": "bar"}
